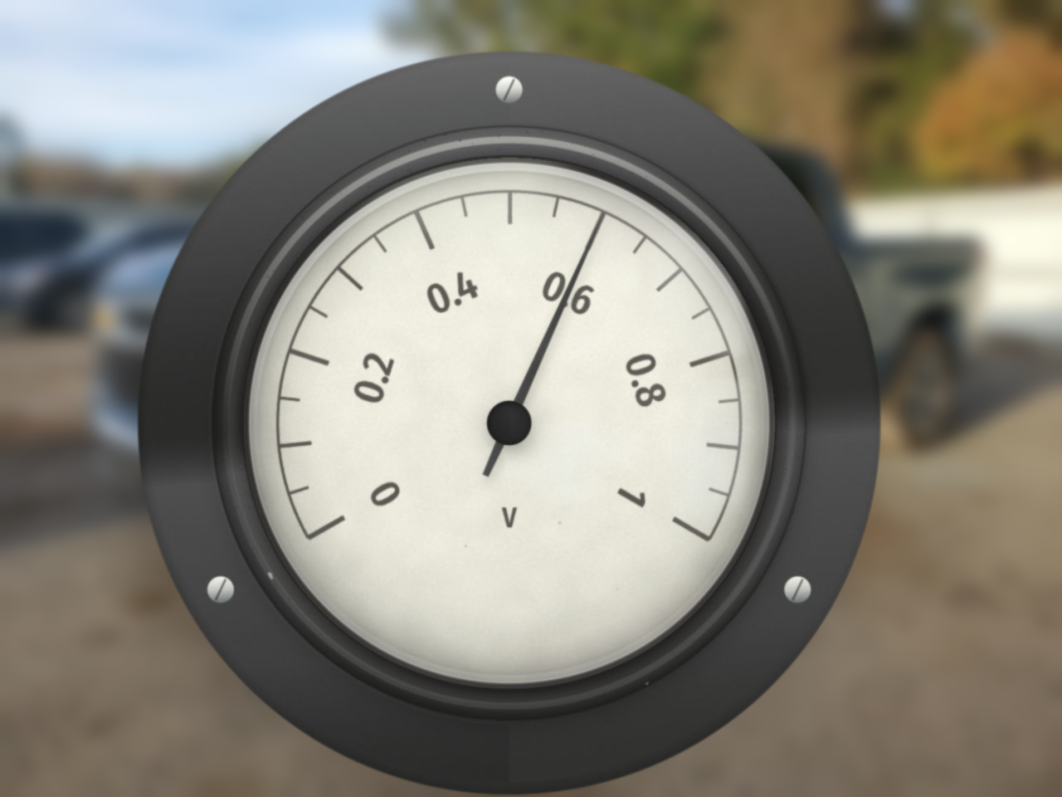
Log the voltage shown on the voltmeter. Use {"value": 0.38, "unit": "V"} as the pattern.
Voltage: {"value": 0.6, "unit": "V"}
